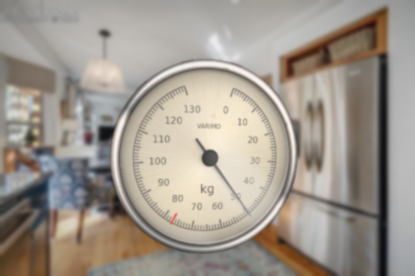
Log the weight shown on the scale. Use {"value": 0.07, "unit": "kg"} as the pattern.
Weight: {"value": 50, "unit": "kg"}
